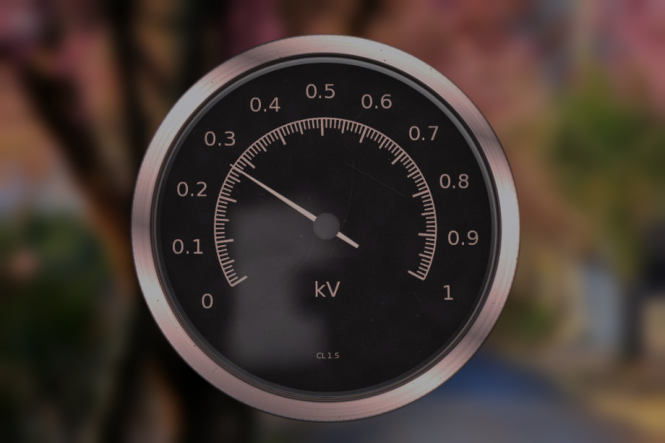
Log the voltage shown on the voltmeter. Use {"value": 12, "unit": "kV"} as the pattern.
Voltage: {"value": 0.27, "unit": "kV"}
